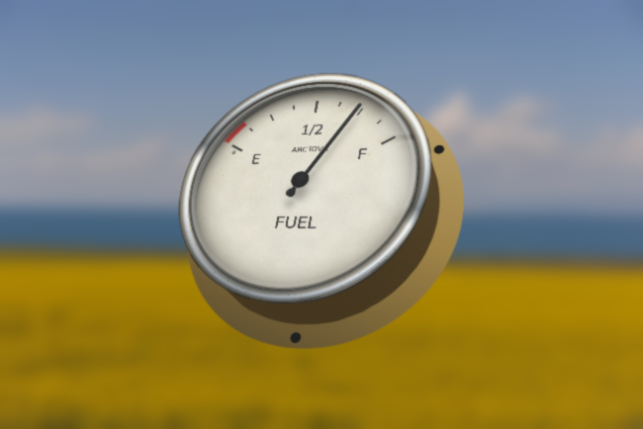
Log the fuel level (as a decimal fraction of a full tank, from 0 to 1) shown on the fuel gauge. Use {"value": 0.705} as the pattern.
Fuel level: {"value": 0.75}
